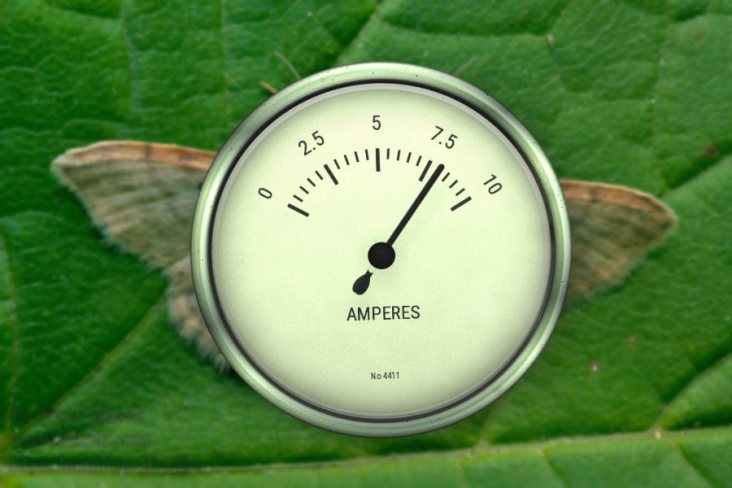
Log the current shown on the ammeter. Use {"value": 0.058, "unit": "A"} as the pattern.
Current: {"value": 8, "unit": "A"}
